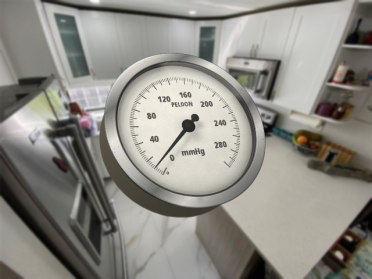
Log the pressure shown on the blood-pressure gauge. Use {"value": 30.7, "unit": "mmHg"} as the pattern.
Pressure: {"value": 10, "unit": "mmHg"}
